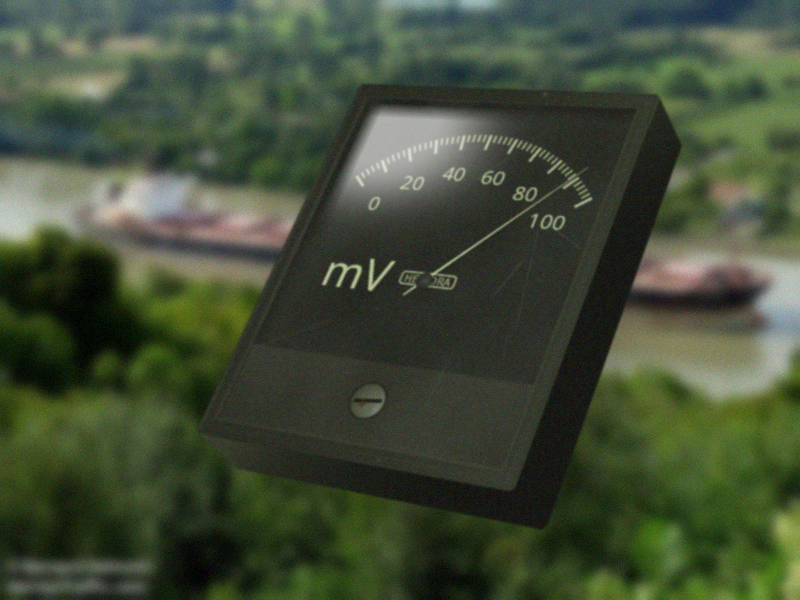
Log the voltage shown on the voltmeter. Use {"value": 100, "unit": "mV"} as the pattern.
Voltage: {"value": 90, "unit": "mV"}
